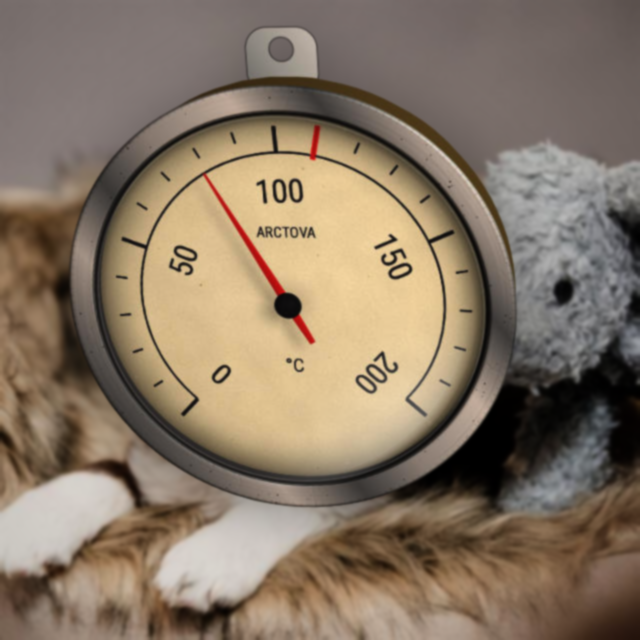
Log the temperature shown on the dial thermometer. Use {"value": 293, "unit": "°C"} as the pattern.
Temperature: {"value": 80, "unit": "°C"}
